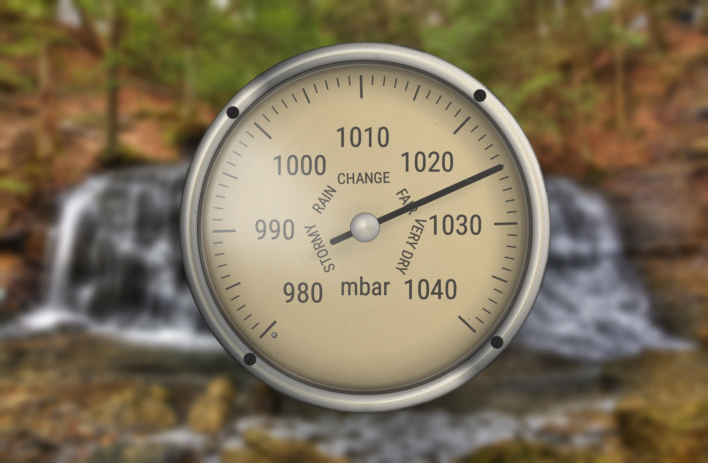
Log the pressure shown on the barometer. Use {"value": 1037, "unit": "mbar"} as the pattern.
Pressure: {"value": 1025, "unit": "mbar"}
